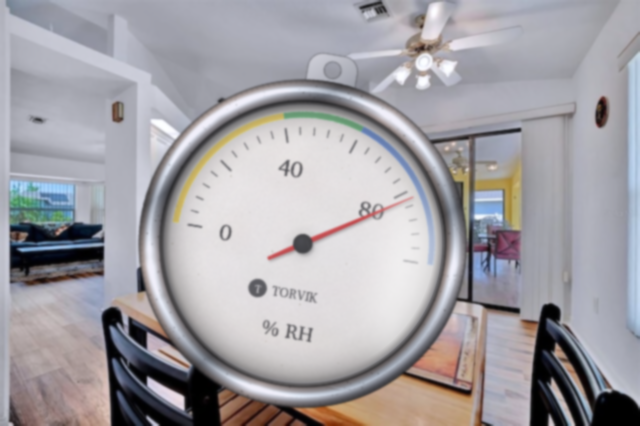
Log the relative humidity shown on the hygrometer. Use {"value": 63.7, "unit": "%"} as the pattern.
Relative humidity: {"value": 82, "unit": "%"}
